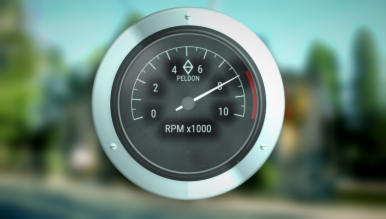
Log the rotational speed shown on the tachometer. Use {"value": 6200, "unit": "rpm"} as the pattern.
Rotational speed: {"value": 8000, "unit": "rpm"}
